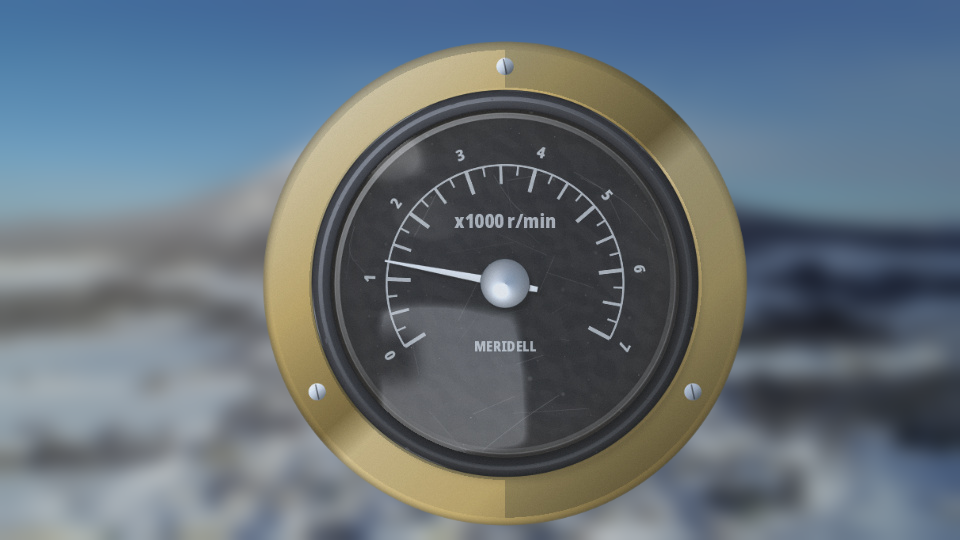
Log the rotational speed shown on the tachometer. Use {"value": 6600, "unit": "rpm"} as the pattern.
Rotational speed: {"value": 1250, "unit": "rpm"}
